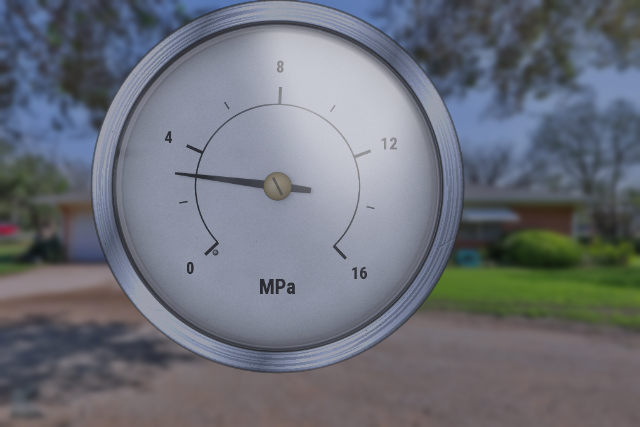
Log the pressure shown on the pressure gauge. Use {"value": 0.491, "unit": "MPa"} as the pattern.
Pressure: {"value": 3, "unit": "MPa"}
